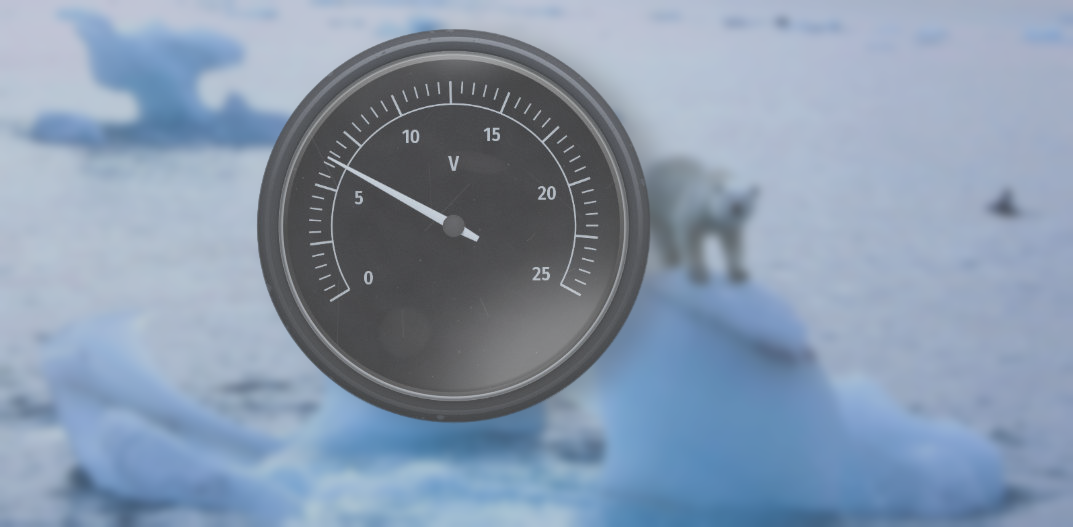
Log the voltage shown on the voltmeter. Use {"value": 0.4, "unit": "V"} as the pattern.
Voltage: {"value": 6.25, "unit": "V"}
